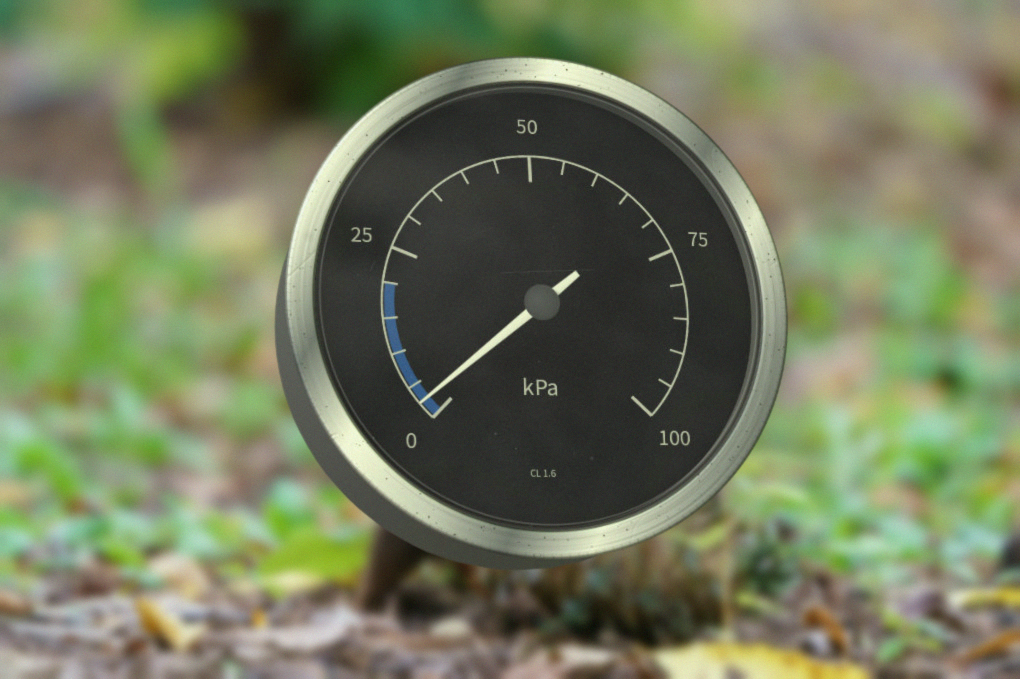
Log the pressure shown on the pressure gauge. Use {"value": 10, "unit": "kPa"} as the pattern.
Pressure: {"value": 2.5, "unit": "kPa"}
